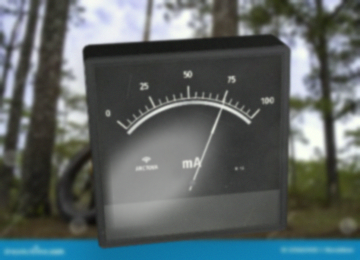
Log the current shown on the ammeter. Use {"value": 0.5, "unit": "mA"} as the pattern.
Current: {"value": 75, "unit": "mA"}
